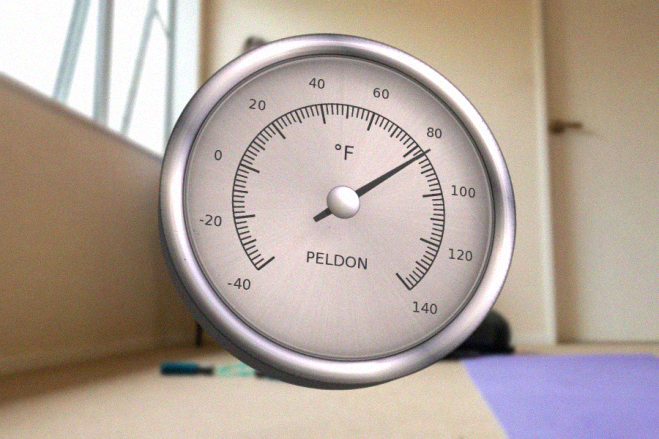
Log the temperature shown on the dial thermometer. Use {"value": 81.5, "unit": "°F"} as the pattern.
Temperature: {"value": 84, "unit": "°F"}
